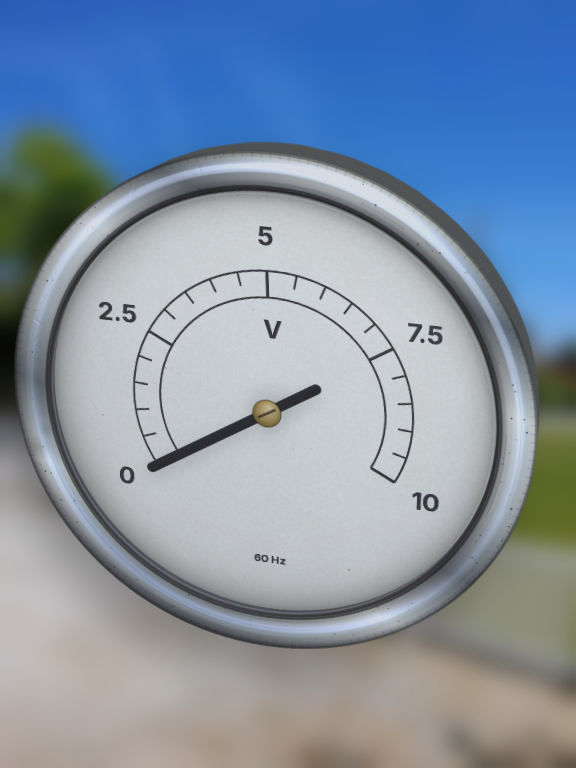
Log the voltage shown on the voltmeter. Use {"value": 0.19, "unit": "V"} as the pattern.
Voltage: {"value": 0, "unit": "V"}
